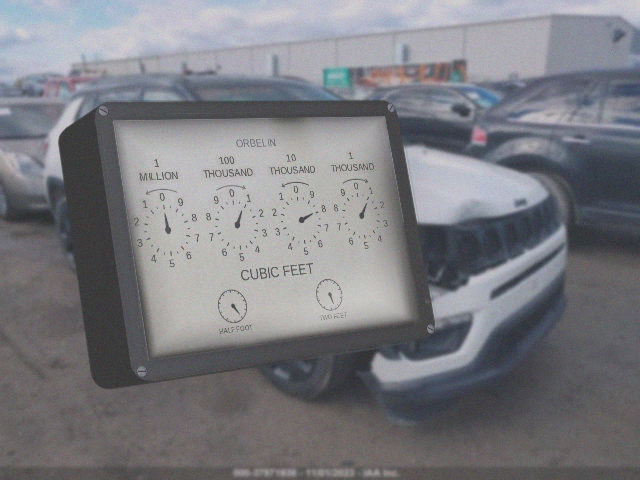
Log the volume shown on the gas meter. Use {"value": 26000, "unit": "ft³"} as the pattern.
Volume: {"value": 8100, "unit": "ft³"}
